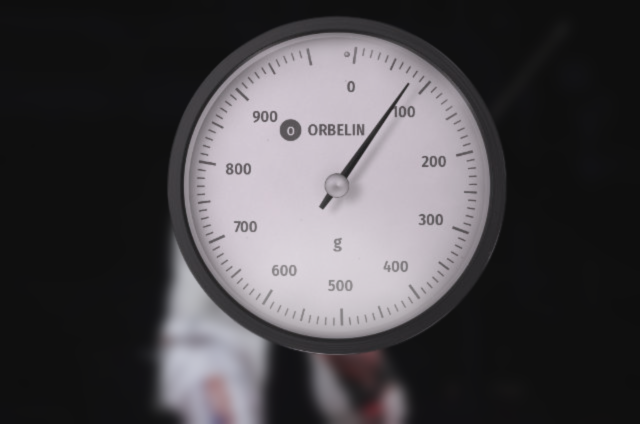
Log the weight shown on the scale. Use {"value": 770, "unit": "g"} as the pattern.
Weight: {"value": 80, "unit": "g"}
